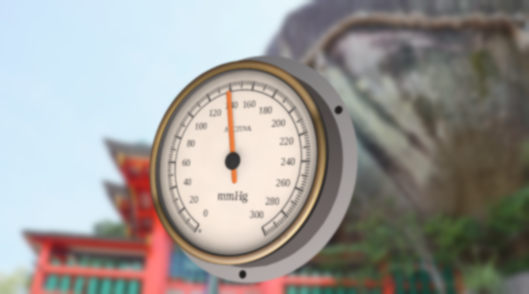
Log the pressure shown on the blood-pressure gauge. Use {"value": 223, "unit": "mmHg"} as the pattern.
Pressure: {"value": 140, "unit": "mmHg"}
